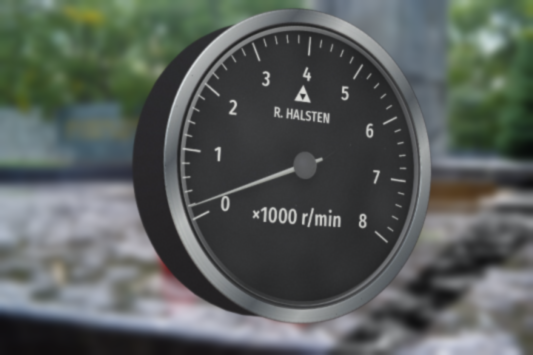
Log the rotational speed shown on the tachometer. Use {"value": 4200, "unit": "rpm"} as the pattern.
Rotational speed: {"value": 200, "unit": "rpm"}
